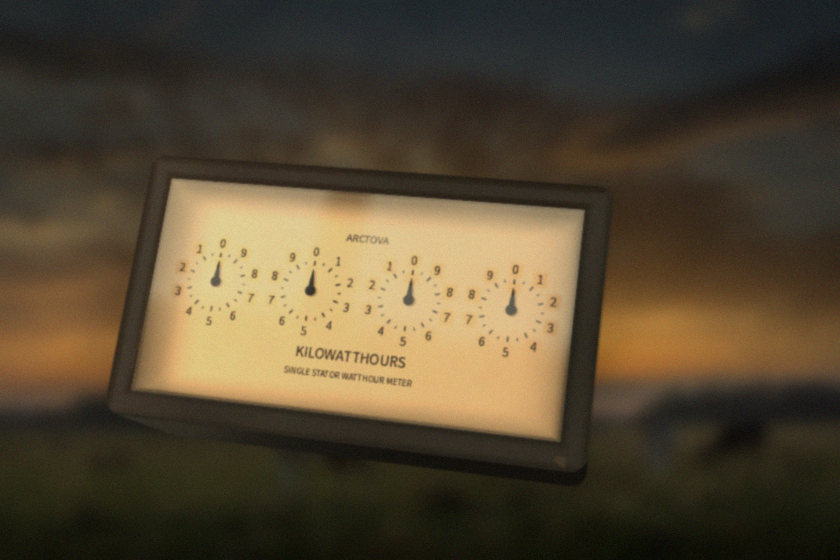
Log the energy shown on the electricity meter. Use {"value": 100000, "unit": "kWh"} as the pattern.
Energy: {"value": 0, "unit": "kWh"}
